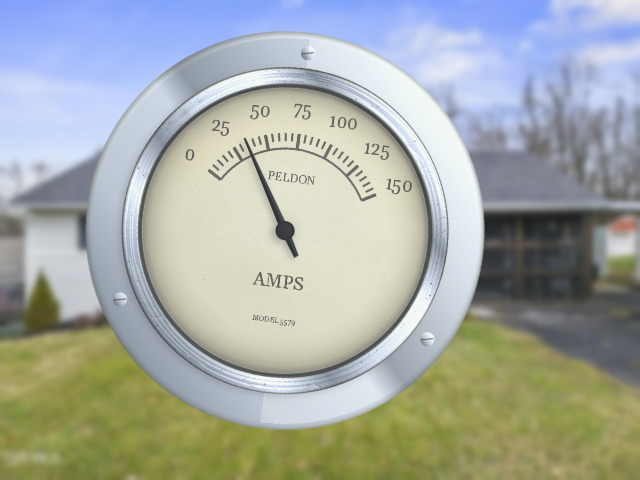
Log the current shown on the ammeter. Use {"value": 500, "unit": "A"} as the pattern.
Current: {"value": 35, "unit": "A"}
